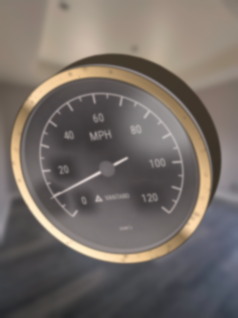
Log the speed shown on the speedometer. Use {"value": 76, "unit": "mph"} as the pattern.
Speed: {"value": 10, "unit": "mph"}
